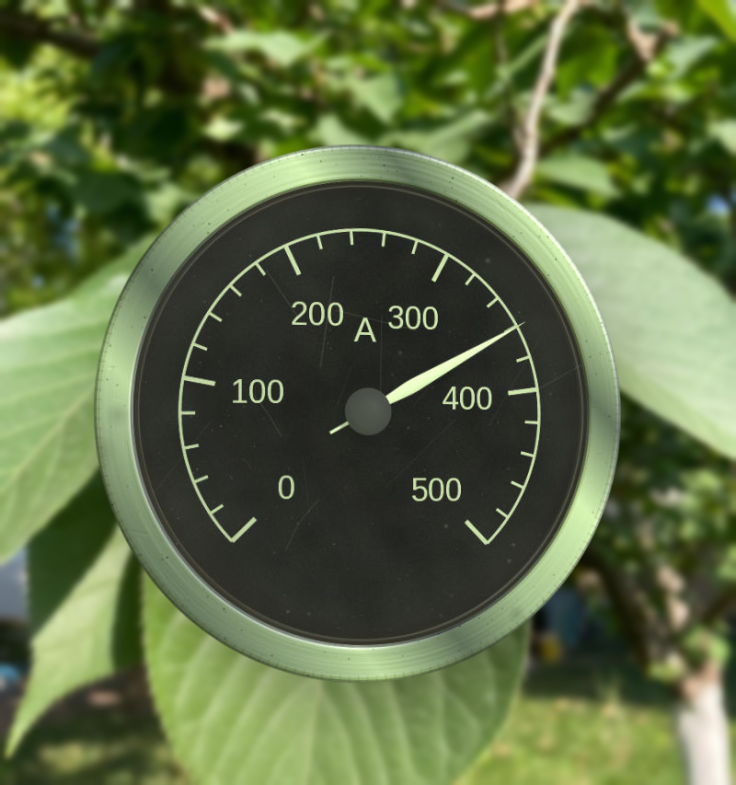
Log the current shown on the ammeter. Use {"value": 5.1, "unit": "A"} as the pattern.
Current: {"value": 360, "unit": "A"}
